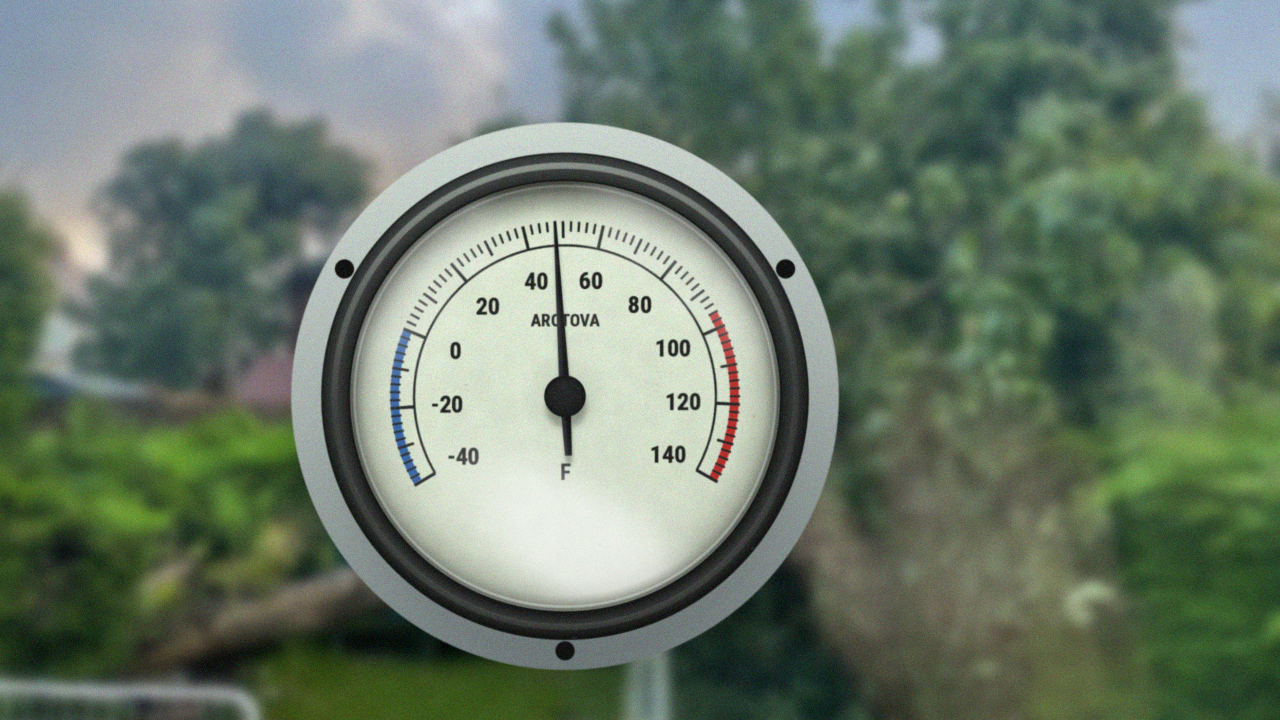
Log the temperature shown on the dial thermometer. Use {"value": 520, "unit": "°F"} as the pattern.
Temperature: {"value": 48, "unit": "°F"}
